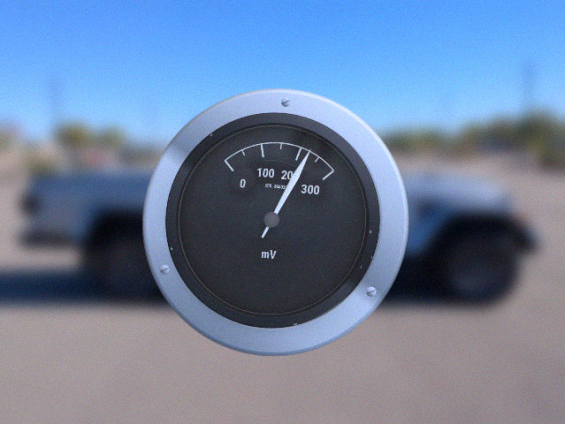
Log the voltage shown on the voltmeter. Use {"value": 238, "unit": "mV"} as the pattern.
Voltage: {"value": 225, "unit": "mV"}
